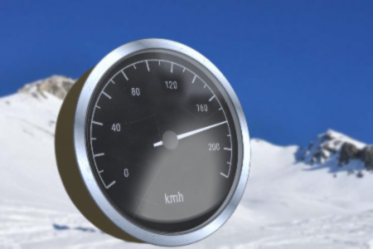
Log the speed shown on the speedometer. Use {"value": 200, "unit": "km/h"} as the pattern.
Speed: {"value": 180, "unit": "km/h"}
